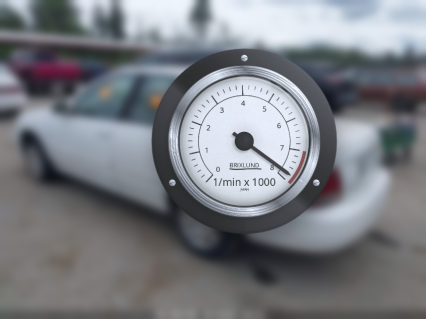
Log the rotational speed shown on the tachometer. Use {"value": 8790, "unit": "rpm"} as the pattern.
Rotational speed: {"value": 7800, "unit": "rpm"}
